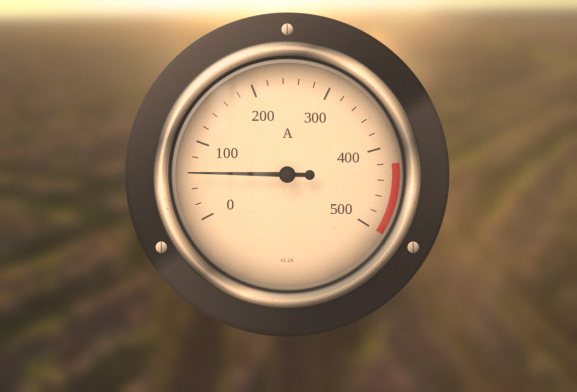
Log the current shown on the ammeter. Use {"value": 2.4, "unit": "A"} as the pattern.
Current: {"value": 60, "unit": "A"}
